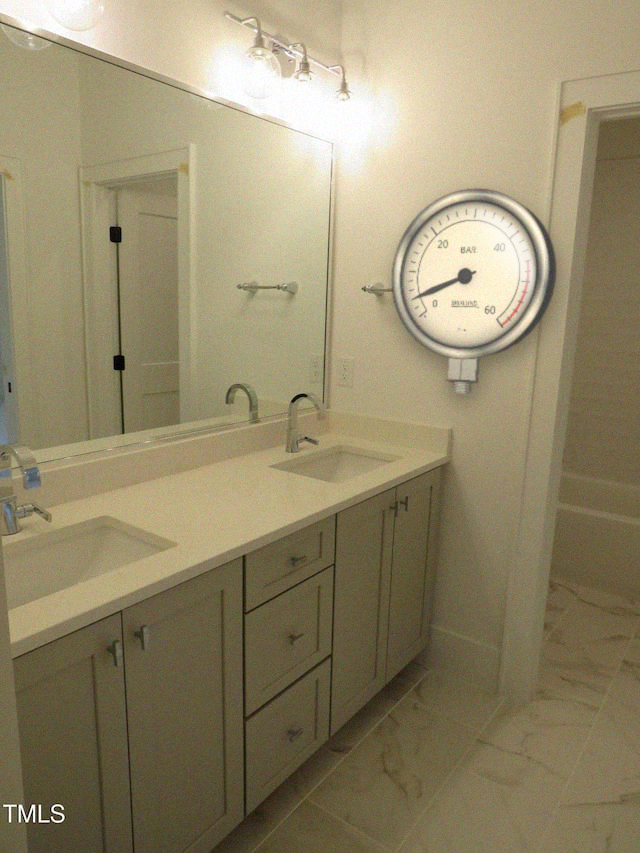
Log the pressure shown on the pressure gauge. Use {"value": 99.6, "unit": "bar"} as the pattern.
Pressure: {"value": 4, "unit": "bar"}
